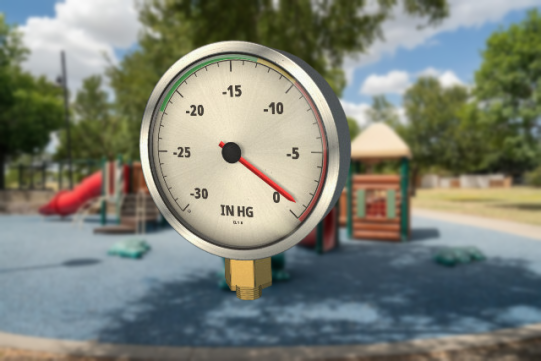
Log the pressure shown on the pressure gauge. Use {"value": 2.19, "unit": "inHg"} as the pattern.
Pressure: {"value": -1, "unit": "inHg"}
